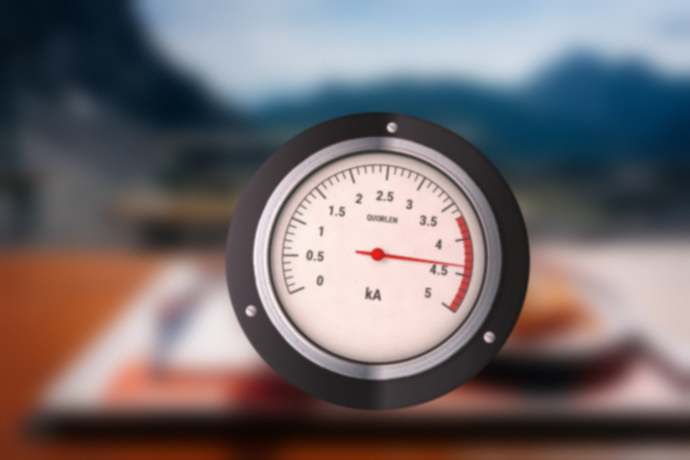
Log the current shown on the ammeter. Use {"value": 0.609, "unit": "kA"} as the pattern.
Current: {"value": 4.4, "unit": "kA"}
